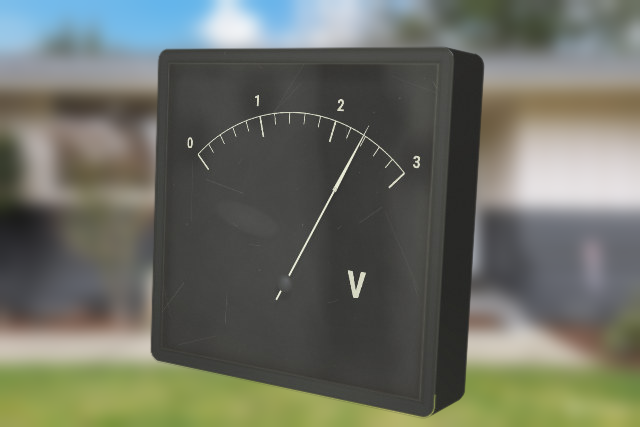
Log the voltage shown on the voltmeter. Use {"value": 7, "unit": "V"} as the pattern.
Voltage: {"value": 2.4, "unit": "V"}
